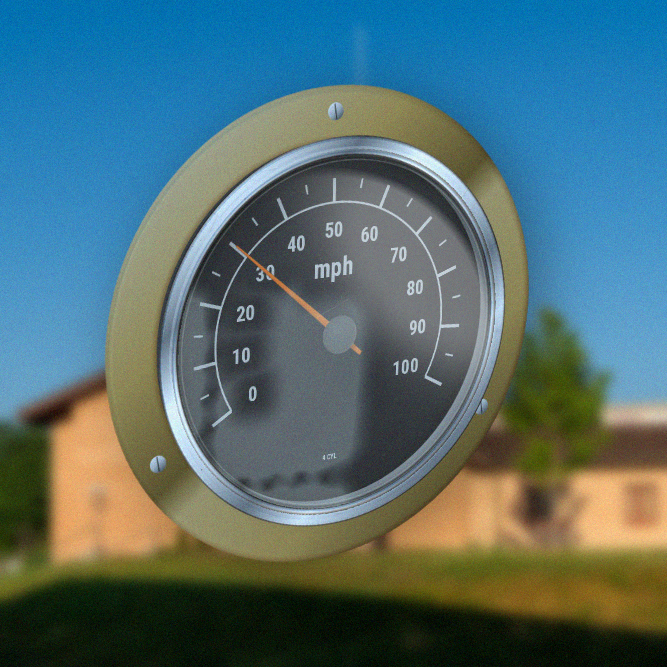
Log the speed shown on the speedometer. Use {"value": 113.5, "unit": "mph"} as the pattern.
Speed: {"value": 30, "unit": "mph"}
